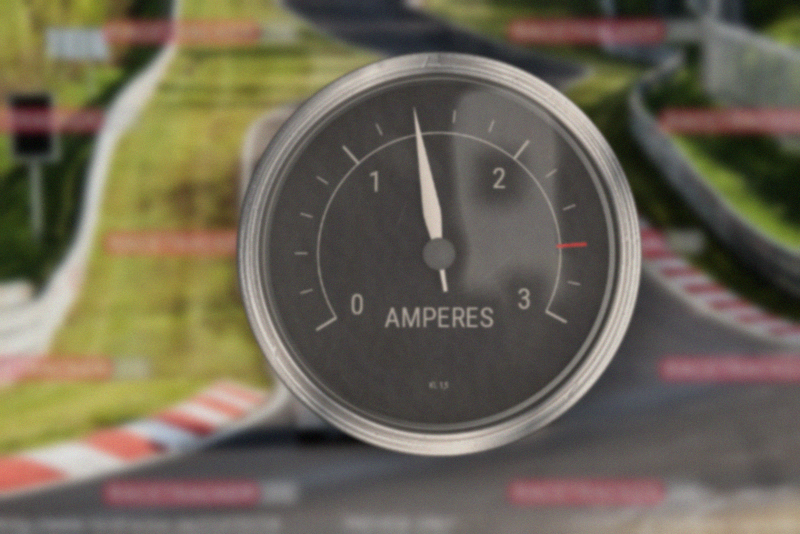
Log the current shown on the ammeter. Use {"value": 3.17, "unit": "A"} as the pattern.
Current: {"value": 1.4, "unit": "A"}
